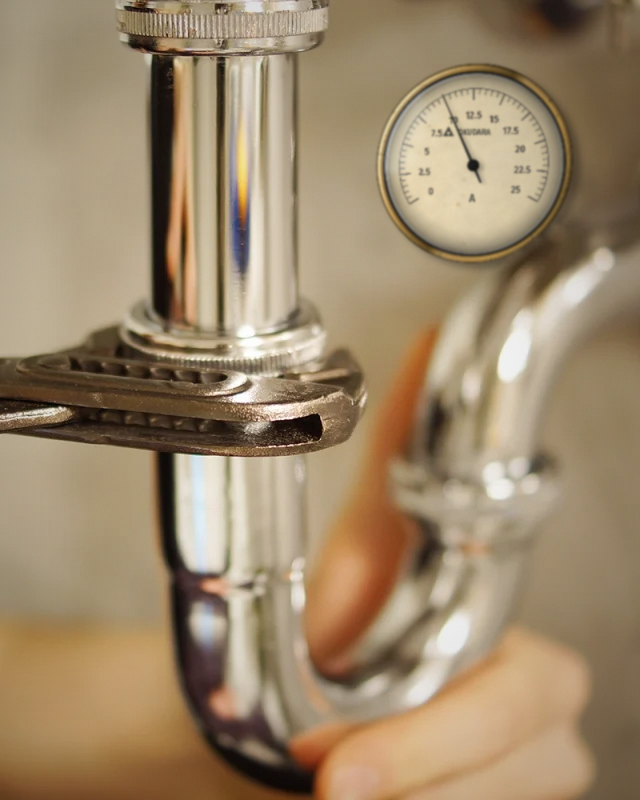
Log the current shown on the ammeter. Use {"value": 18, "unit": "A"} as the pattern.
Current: {"value": 10, "unit": "A"}
